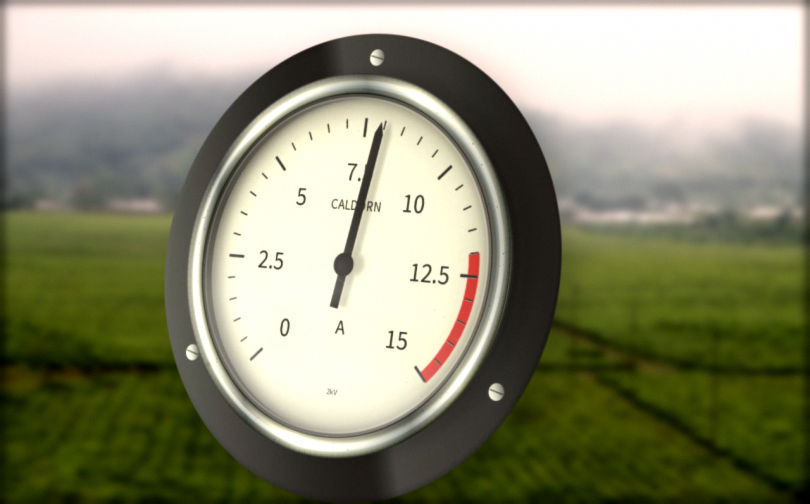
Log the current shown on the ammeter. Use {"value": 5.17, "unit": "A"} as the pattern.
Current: {"value": 8, "unit": "A"}
